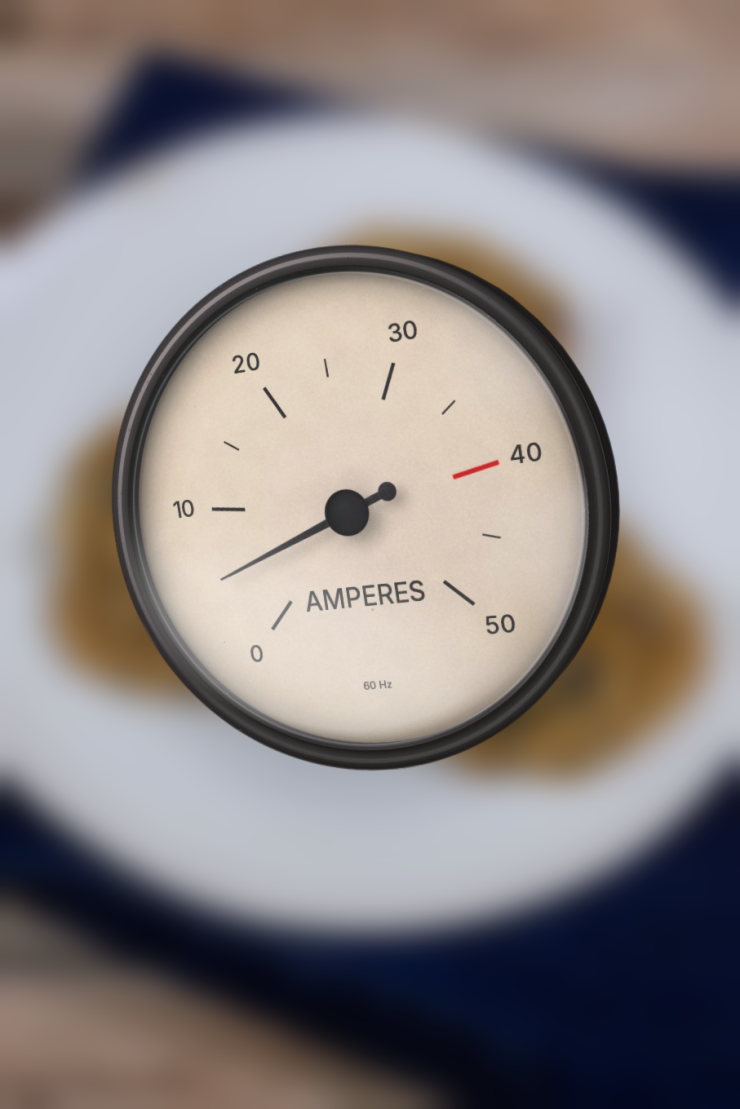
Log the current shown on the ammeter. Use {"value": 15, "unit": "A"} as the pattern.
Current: {"value": 5, "unit": "A"}
